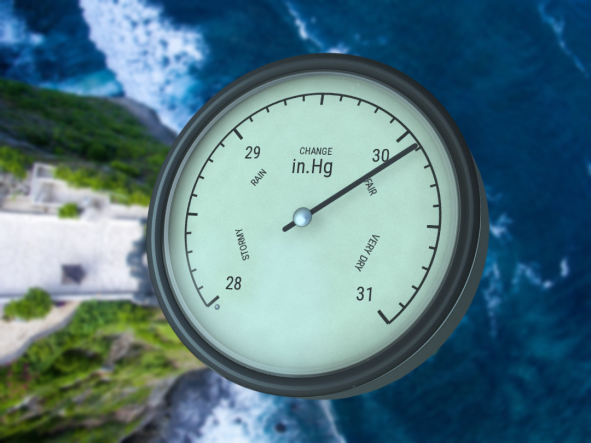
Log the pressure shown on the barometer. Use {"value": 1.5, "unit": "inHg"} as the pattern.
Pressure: {"value": 30.1, "unit": "inHg"}
